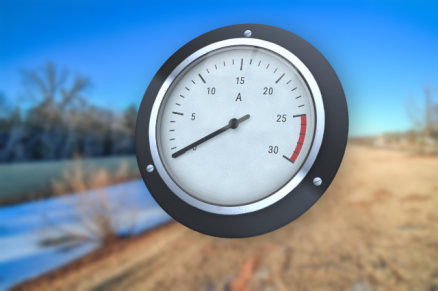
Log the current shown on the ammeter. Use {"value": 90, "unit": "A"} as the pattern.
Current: {"value": 0, "unit": "A"}
